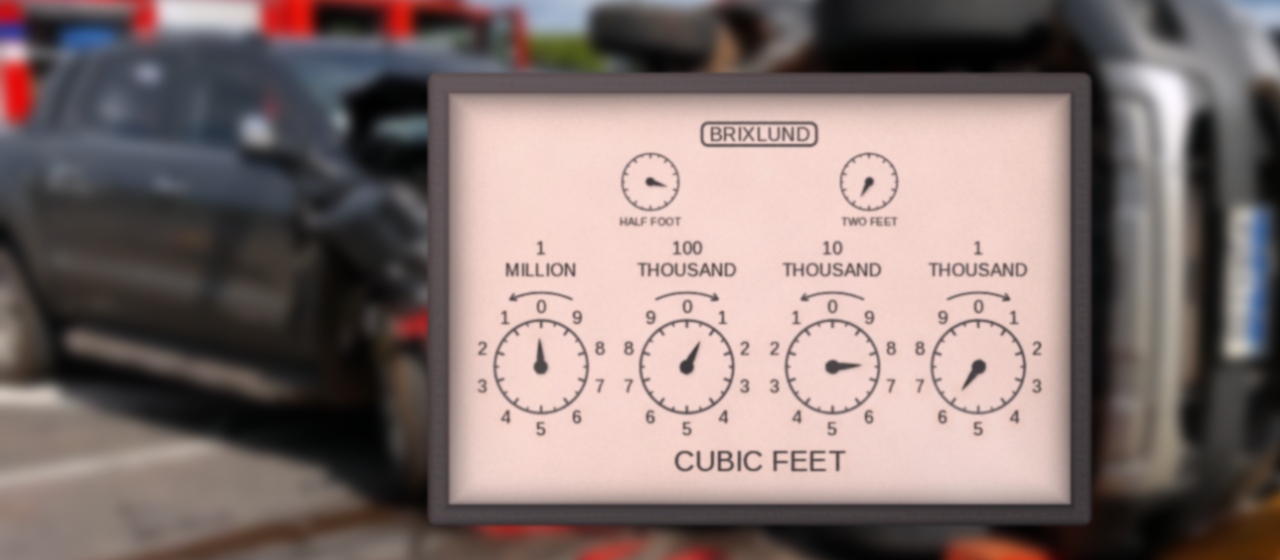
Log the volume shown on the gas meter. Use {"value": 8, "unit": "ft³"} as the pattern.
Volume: {"value": 7600, "unit": "ft³"}
